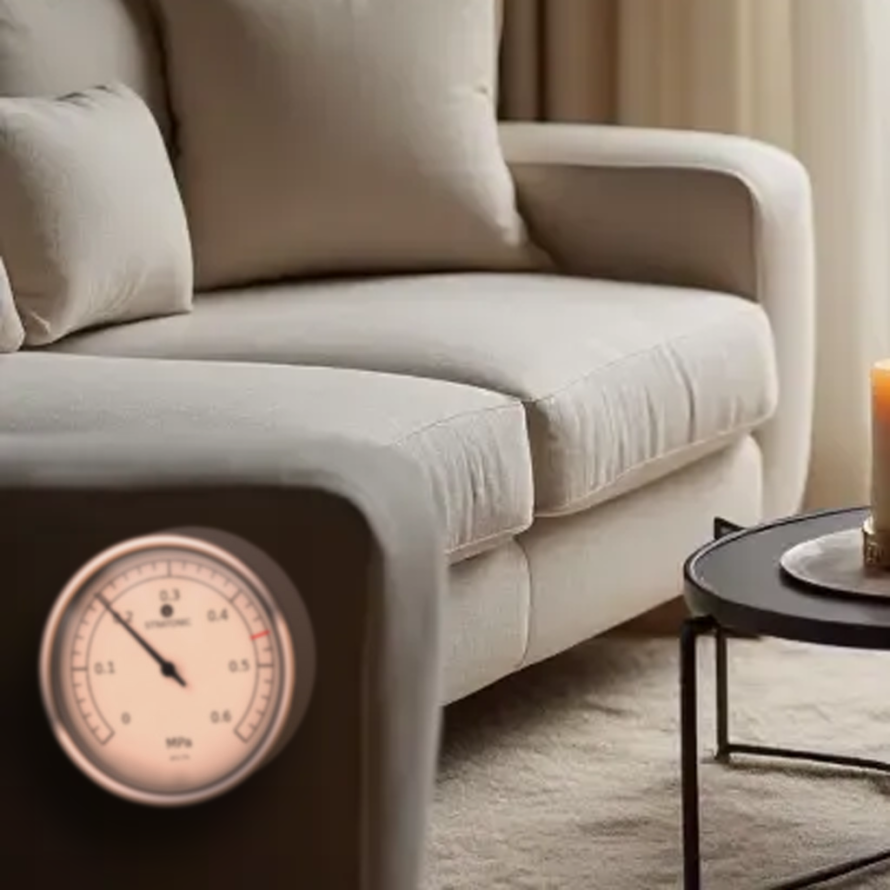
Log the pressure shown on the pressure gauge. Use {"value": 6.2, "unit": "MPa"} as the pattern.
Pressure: {"value": 0.2, "unit": "MPa"}
